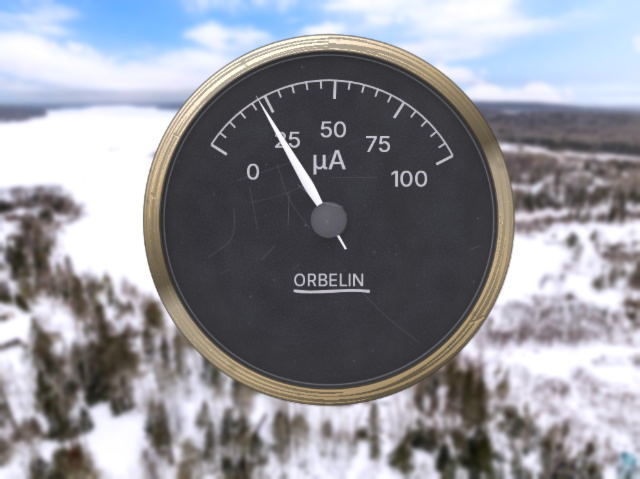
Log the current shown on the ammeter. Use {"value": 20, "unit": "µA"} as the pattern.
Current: {"value": 22.5, "unit": "µA"}
